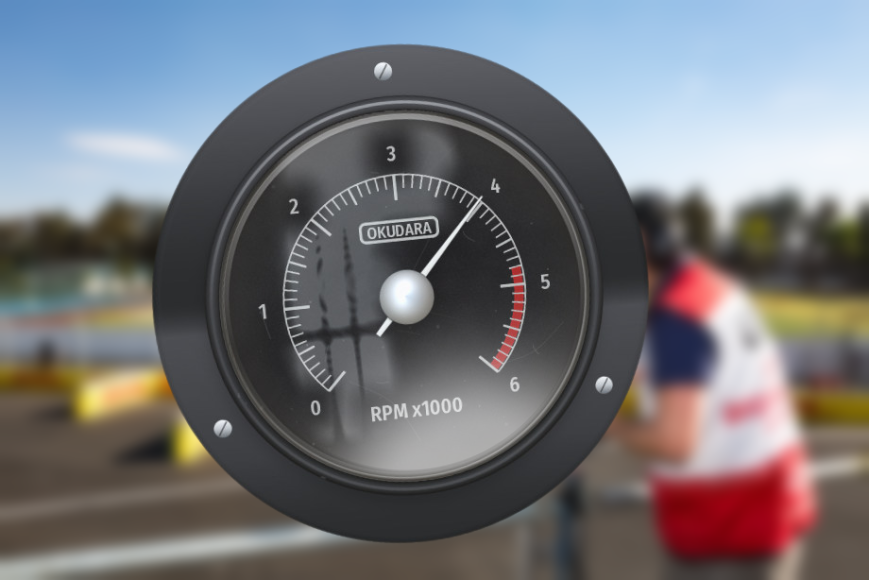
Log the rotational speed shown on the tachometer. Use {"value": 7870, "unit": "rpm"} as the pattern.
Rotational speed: {"value": 3950, "unit": "rpm"}
